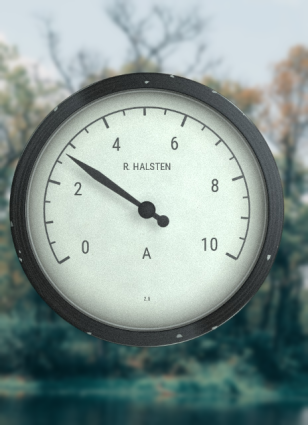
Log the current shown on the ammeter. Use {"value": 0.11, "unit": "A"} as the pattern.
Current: {"value": 2.75, "unit": "A"}
